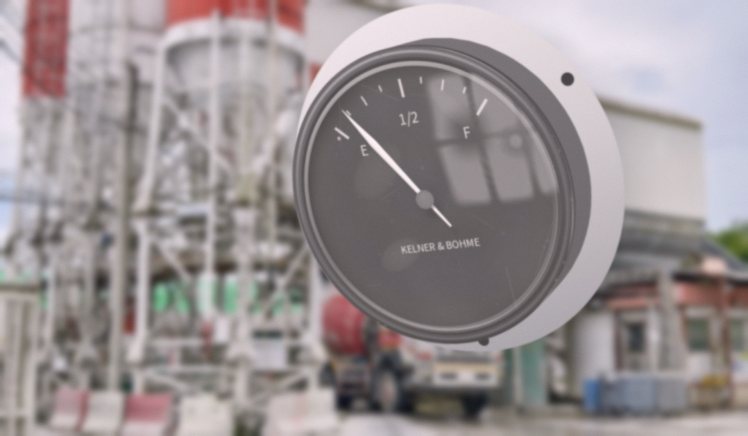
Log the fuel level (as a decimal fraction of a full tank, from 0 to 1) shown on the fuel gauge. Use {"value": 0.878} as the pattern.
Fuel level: {"value": 0.125}
